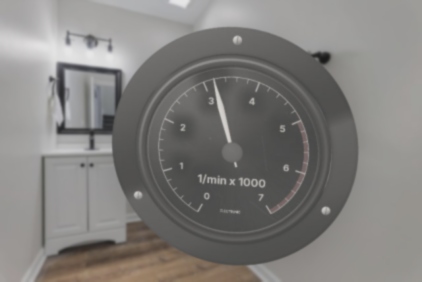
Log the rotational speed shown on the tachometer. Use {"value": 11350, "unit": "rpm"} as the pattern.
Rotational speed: {"value": 3200, "unit": "rpm"}
